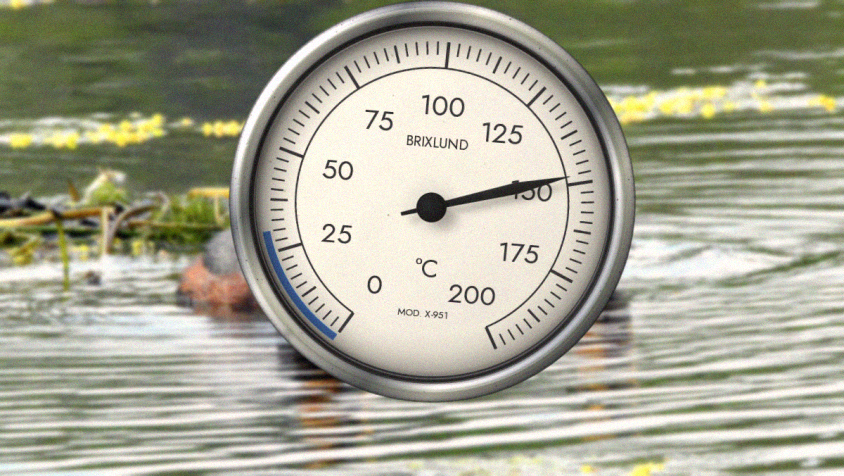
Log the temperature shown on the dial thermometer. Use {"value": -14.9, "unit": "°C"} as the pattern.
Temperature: {"value": 147.5, "unit": "°C"}
